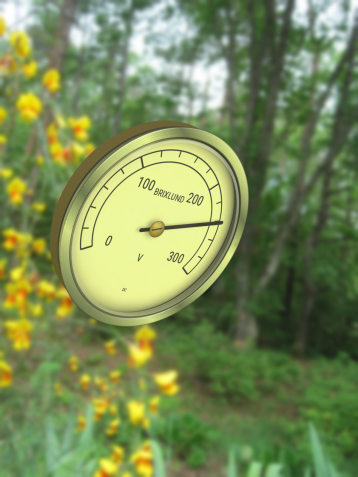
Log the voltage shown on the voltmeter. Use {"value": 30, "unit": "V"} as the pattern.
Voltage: {"value": 240, "unit": "V"}
